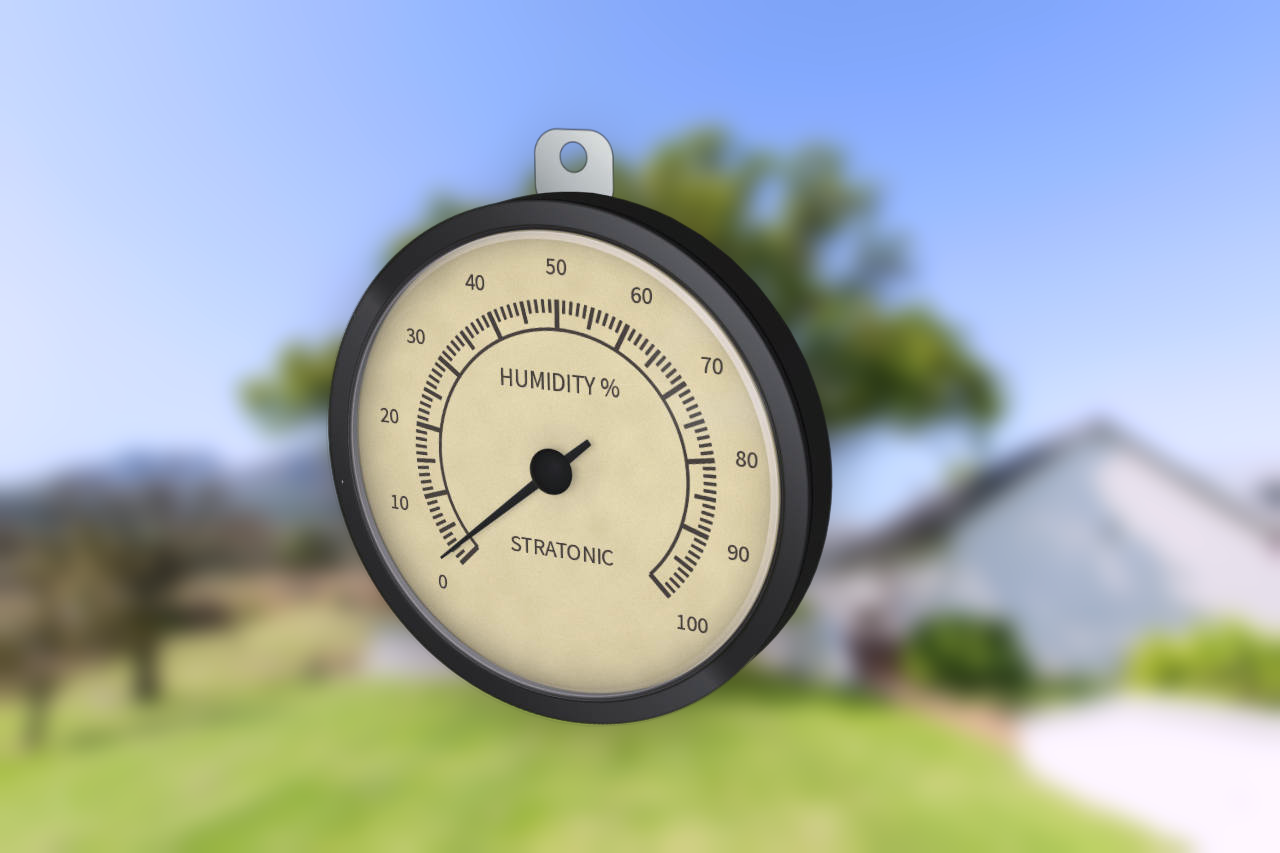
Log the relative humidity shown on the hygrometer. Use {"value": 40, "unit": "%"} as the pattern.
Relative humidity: {"value": 2, "unit": "%"}
